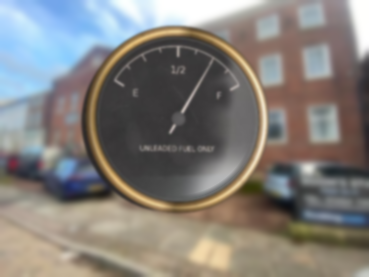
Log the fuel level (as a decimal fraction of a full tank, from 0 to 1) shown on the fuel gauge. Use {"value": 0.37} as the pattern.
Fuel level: {"value": 0.75}
